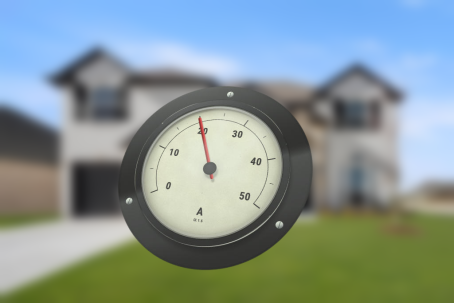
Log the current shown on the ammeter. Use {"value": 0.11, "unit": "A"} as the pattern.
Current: {"value": 20, "unit": "A"}
